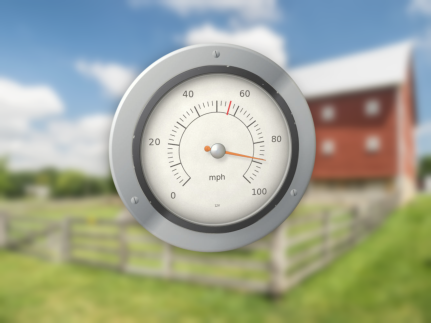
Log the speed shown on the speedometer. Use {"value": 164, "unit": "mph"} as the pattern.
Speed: {"value": 88, "unit": "mph"}
